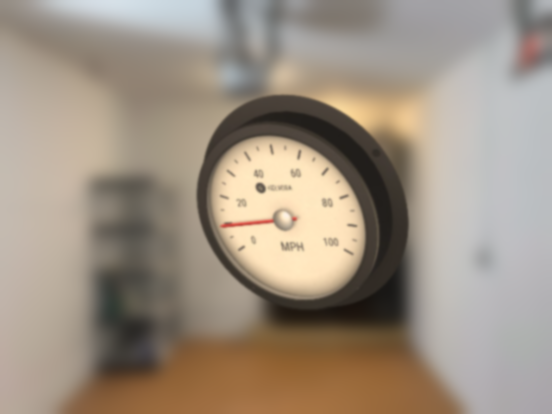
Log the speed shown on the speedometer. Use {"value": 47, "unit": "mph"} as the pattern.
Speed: {"value": 10, "unit": "mph"}
